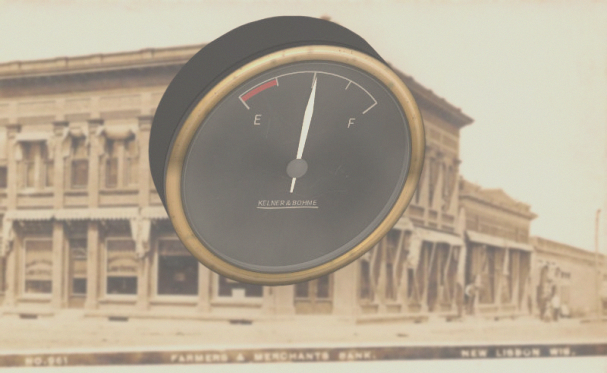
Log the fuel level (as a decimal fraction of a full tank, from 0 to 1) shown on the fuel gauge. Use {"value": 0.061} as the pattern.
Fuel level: {"value": 0.5}
